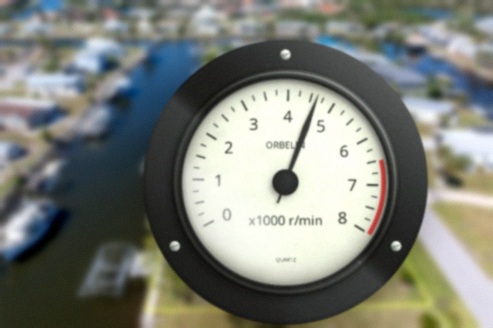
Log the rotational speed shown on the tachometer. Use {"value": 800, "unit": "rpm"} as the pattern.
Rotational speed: {"value": 4625, "unit": "rpm"}
